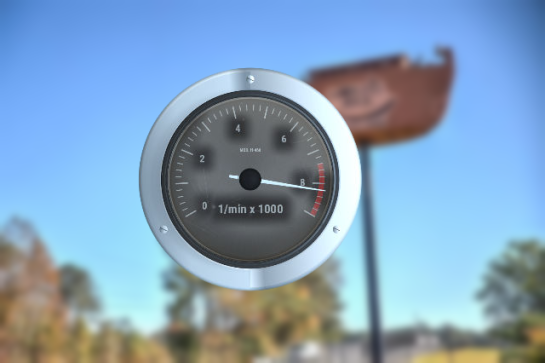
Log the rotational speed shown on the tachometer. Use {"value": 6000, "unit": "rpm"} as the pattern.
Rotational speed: {"value": 8200, "unit": "rpm"}
